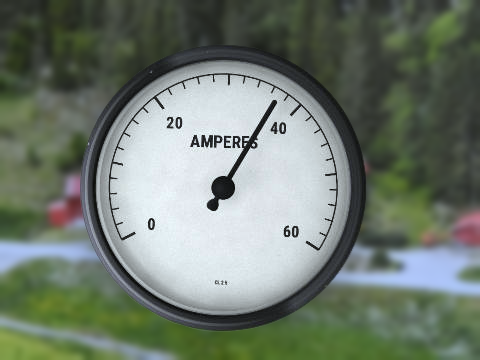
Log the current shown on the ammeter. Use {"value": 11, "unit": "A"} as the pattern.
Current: {"value": 37, "unit": "A"}
